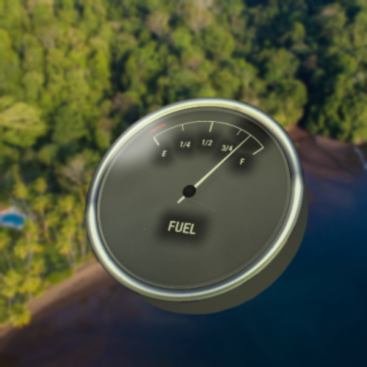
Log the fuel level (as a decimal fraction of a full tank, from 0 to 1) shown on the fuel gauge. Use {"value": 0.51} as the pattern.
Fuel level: {"value": 0.875}
